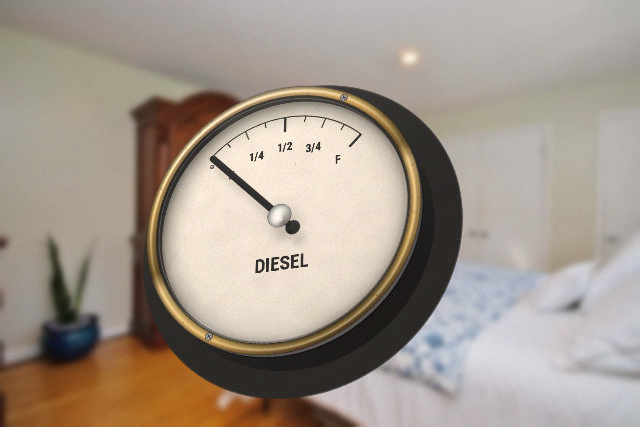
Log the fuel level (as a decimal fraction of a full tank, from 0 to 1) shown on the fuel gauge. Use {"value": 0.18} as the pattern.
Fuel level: {"value": 0}
